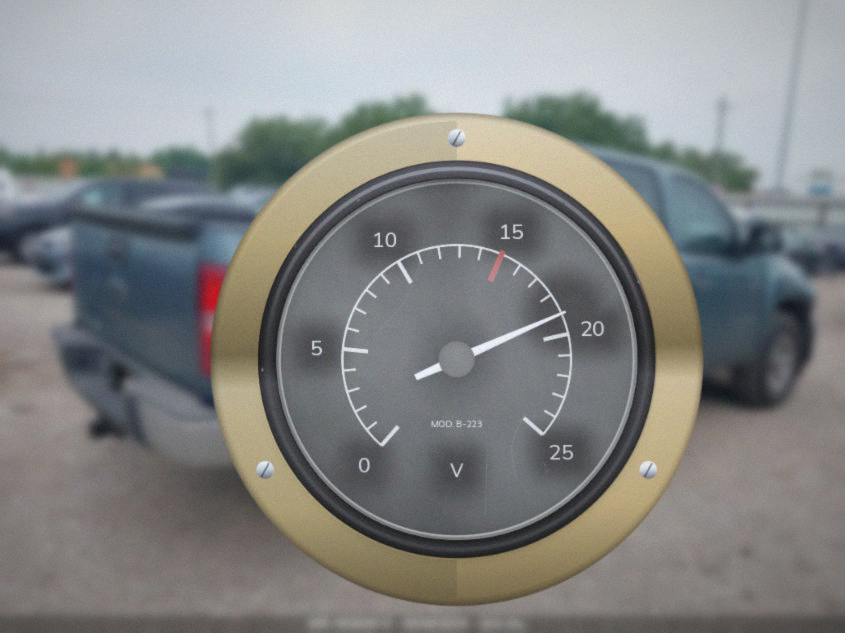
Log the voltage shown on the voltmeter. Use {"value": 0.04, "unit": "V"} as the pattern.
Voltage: {"value": 19, "unit": "V"}
